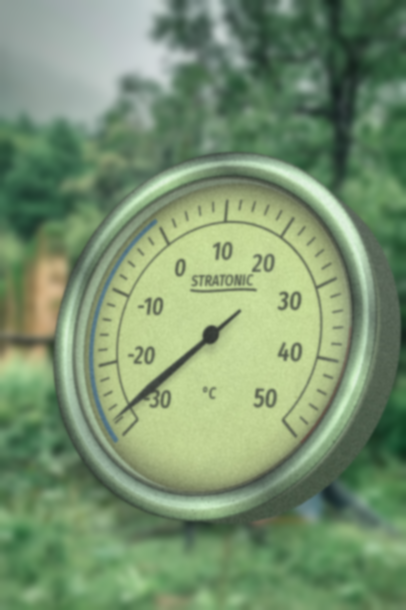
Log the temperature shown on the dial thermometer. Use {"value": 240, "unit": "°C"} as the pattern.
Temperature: {"value": -28, "unit": "°C"}
